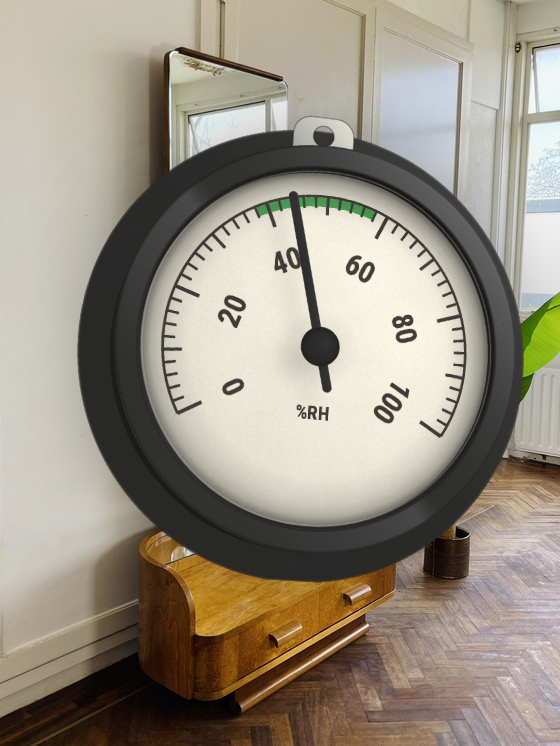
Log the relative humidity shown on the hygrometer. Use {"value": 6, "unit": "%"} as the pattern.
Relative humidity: {"value": 44, "unit": "%"}
